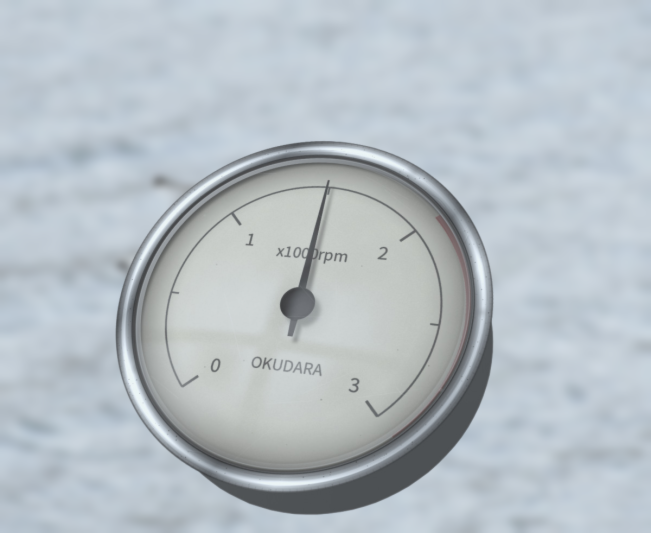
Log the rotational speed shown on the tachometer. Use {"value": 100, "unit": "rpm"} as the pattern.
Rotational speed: {"value": 1500, "unit": "rpm"}
